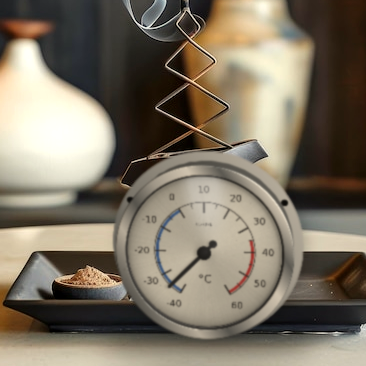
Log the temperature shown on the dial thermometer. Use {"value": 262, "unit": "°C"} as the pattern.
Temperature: {"value": -35, "unit": "°C"}
